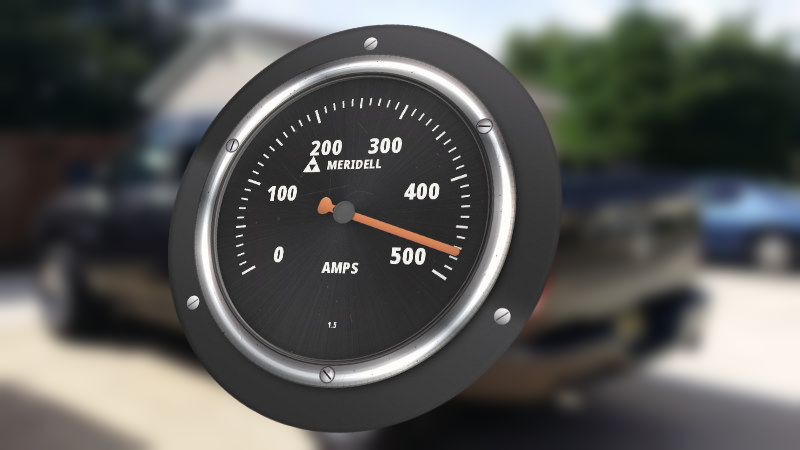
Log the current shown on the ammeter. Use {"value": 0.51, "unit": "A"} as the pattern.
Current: {"value": 475, "unit": "A"}
